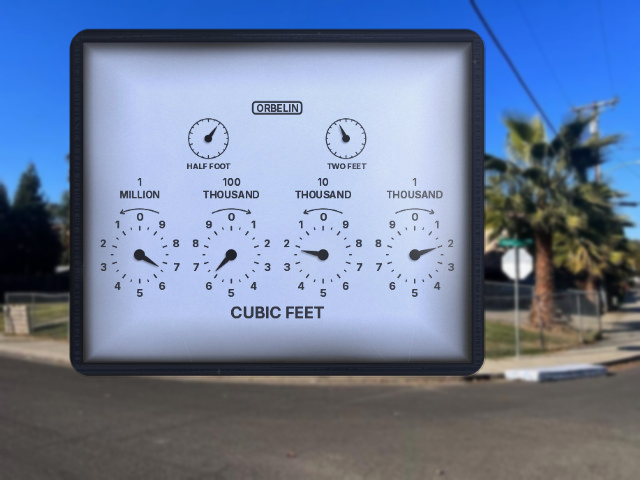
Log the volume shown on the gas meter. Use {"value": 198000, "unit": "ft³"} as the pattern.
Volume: {"value": 662200, "unit": "ft³"}
